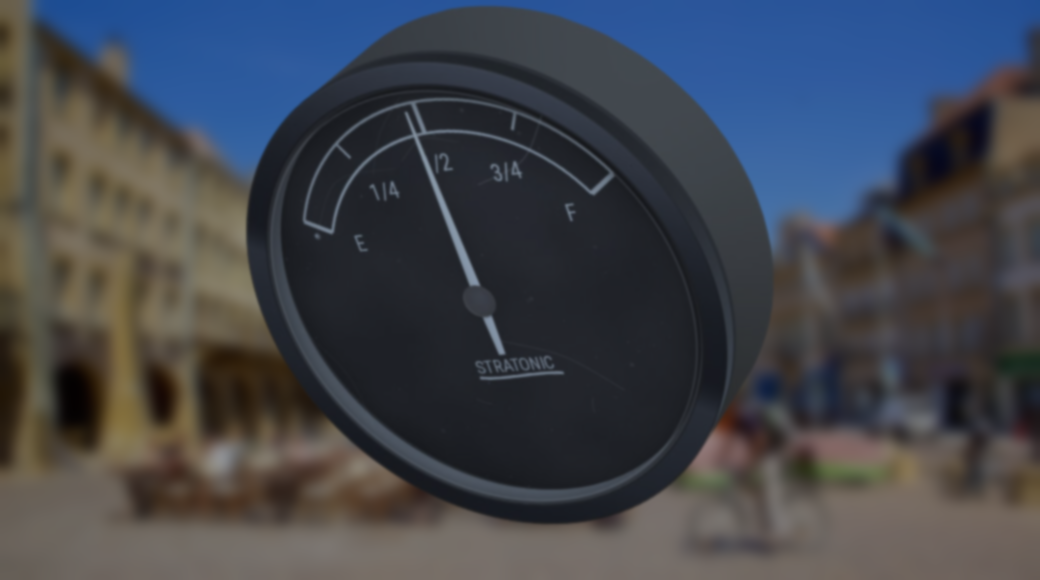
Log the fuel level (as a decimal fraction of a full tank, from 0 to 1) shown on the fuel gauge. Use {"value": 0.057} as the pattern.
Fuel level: {"value": 0.5}
